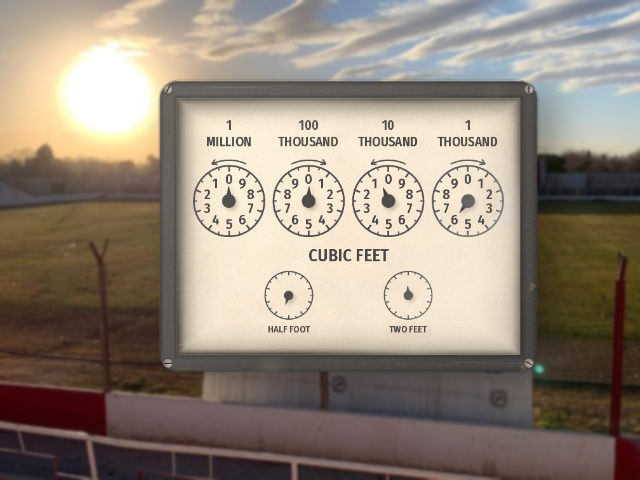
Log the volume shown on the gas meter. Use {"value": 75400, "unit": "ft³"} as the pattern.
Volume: {"value": 600, "unit": "ft³"}
